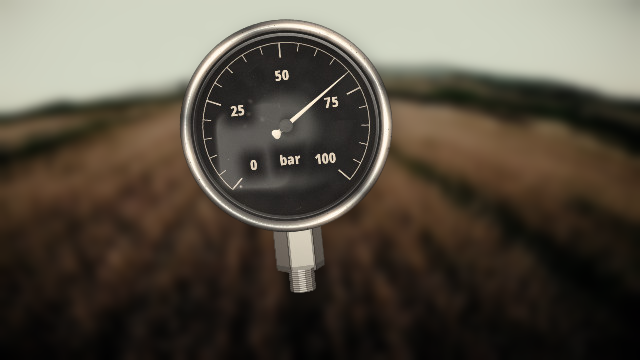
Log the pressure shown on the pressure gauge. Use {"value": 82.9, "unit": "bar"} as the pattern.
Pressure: {"value": 70, "unit": "bar"}
